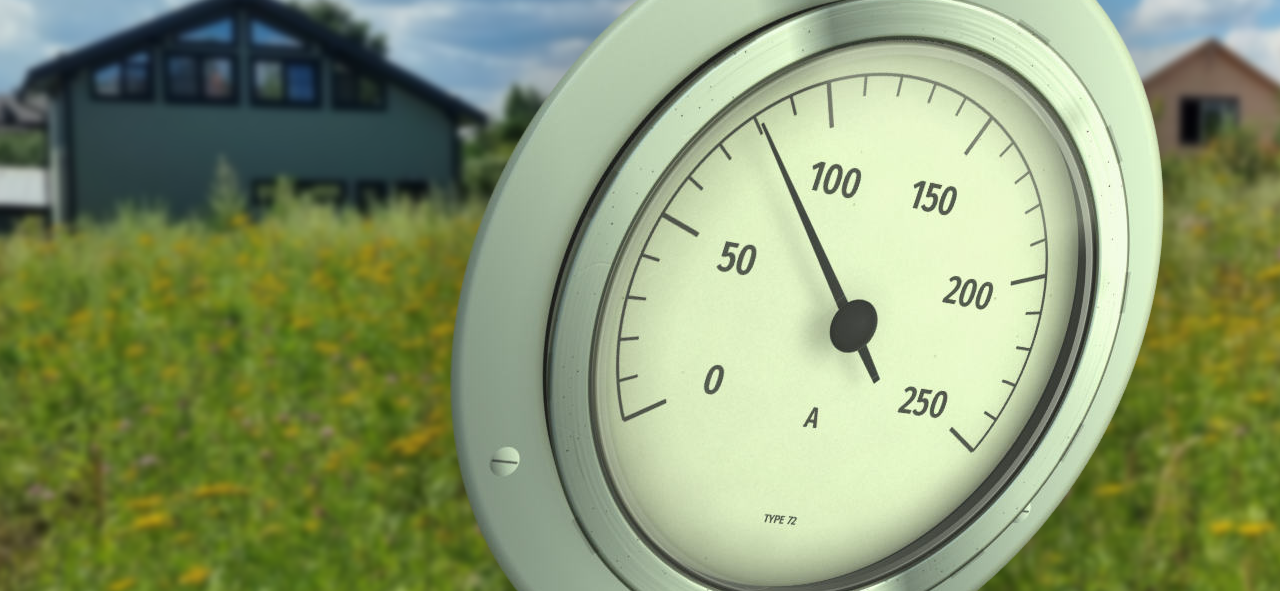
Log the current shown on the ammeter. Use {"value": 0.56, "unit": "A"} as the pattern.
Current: {"value": 80, "unit": "A"}
